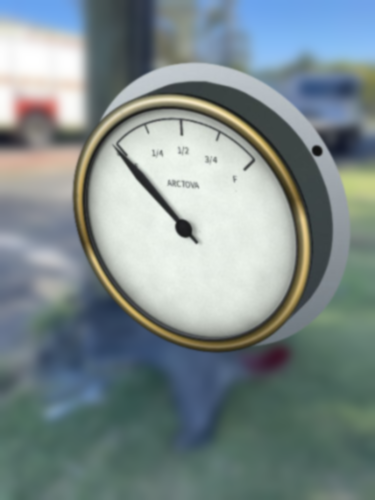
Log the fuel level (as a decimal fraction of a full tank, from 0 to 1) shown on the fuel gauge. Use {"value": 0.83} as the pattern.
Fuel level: {"value": 0}
